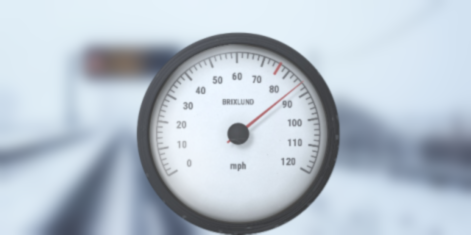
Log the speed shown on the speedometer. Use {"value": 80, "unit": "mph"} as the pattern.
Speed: {"value": 86, "unit": "mph"}
